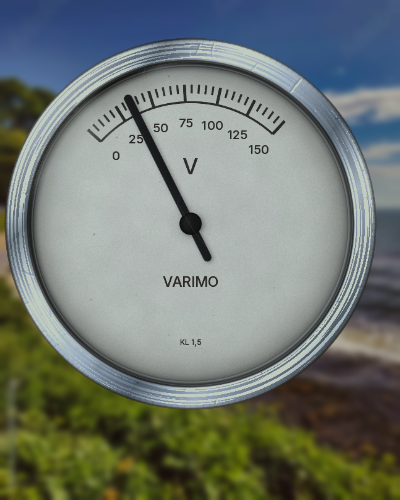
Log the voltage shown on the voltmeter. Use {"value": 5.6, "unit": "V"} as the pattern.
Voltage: {"value": 35, "unit": "V"}
